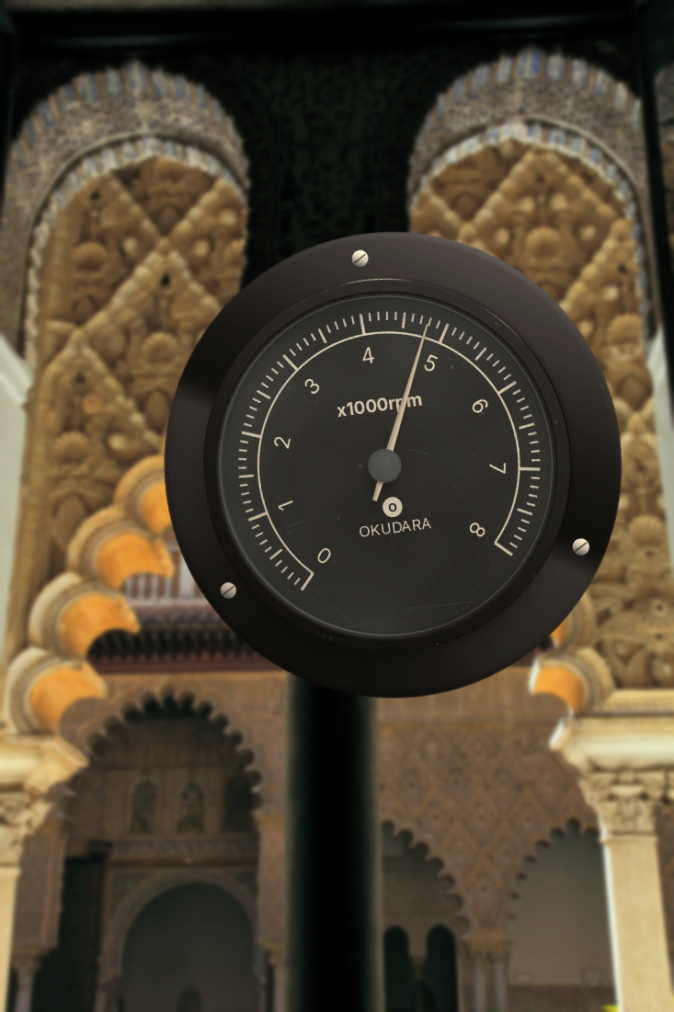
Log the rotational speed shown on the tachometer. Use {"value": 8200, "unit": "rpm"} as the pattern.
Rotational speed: {"value": 4800, "unit": "rpm"}
